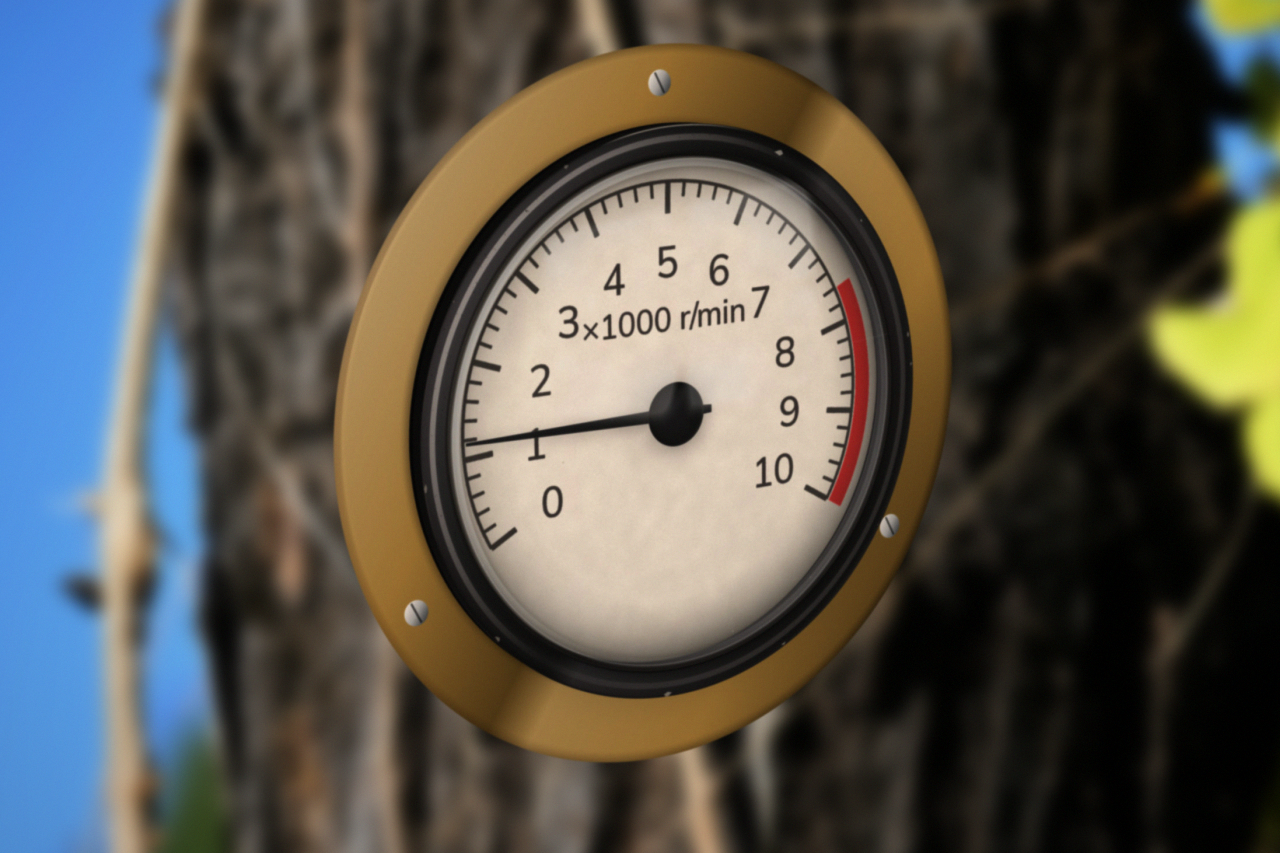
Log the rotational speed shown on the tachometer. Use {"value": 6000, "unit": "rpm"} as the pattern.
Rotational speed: {"value": 1200, "unit": "rpm"}
